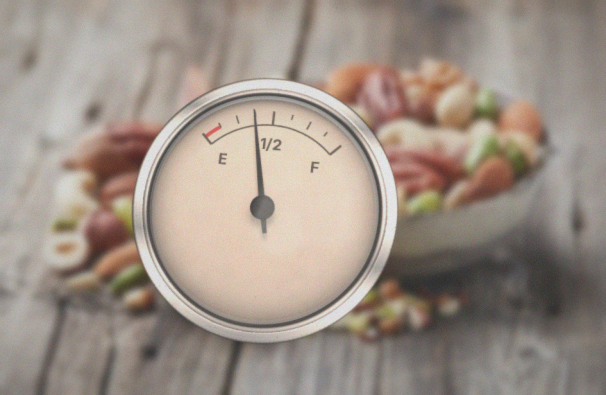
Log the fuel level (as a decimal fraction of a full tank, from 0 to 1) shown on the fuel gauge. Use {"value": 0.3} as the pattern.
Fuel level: {"value": 0.375}
